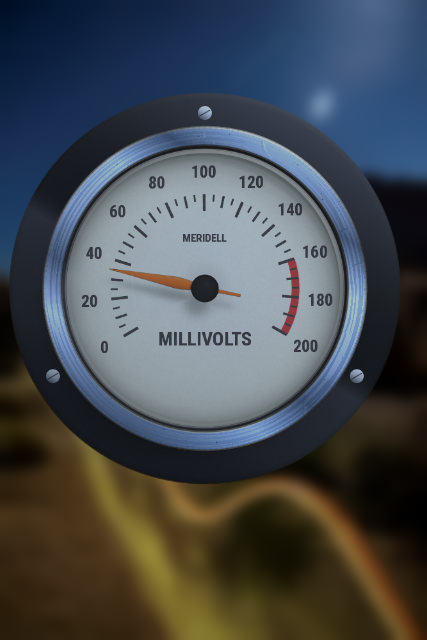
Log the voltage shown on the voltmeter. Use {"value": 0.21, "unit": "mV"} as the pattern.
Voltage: {"value": 35, "unit": "mV"}
